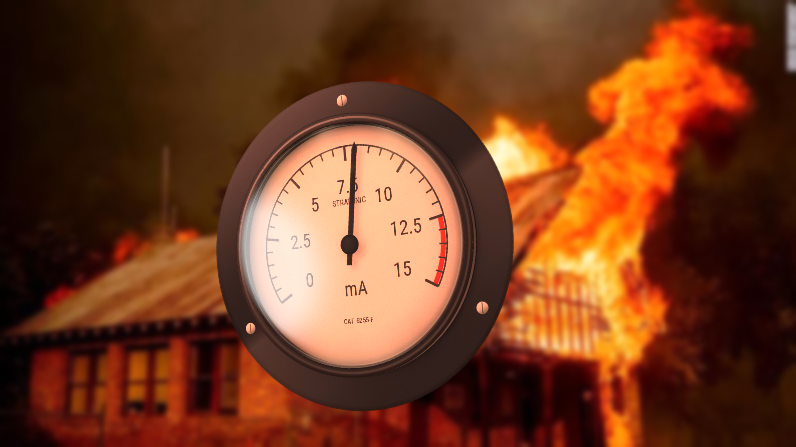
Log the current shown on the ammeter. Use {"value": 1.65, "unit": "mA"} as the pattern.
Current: {"value": 8, "unit": "mA"}
